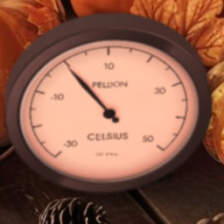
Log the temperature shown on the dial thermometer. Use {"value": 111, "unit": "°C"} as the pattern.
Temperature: {"value": 0, "unit": "°C"}
